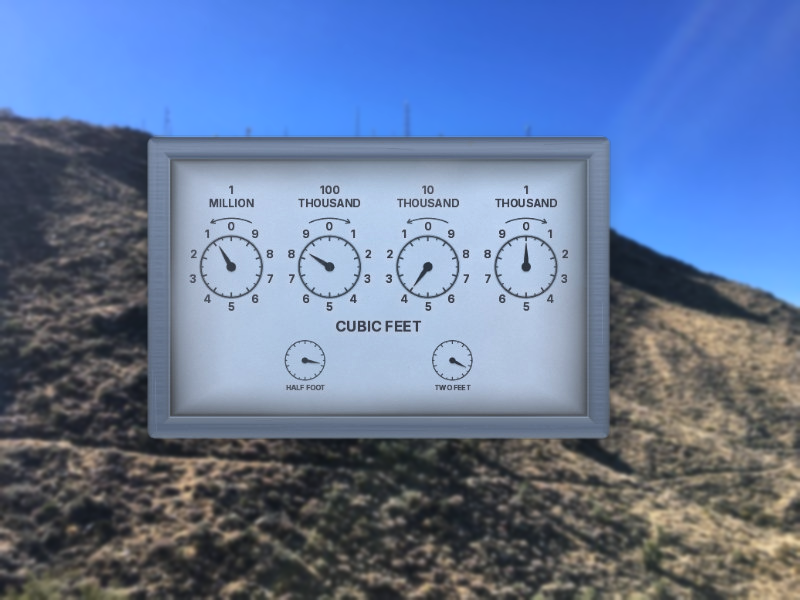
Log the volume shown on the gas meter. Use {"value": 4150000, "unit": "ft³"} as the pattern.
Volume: {"value": 84000, "unit": "ft³"}
